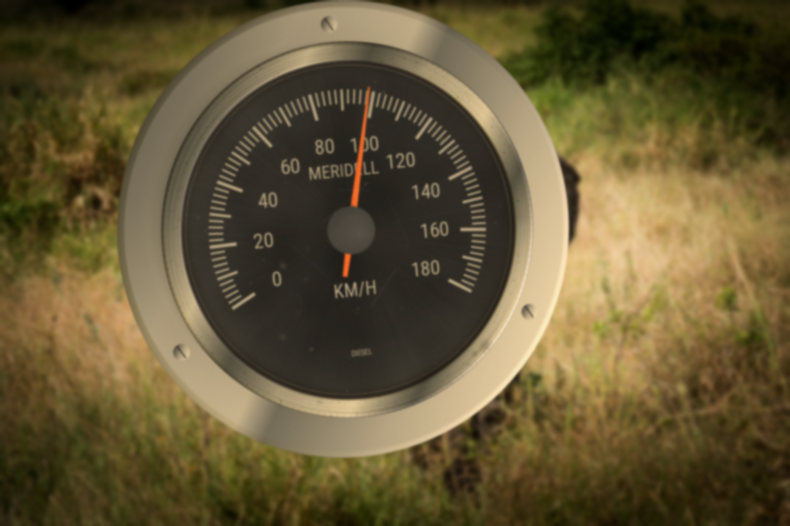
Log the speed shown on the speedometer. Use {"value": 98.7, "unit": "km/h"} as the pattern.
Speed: {"value": 98, "unit": "km/h"}
